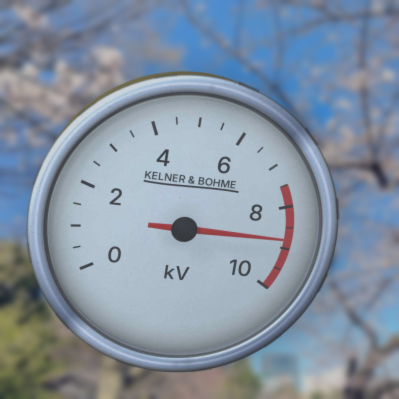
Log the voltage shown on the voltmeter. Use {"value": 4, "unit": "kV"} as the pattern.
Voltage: {"value": 8.75, "unit": "kV"}
